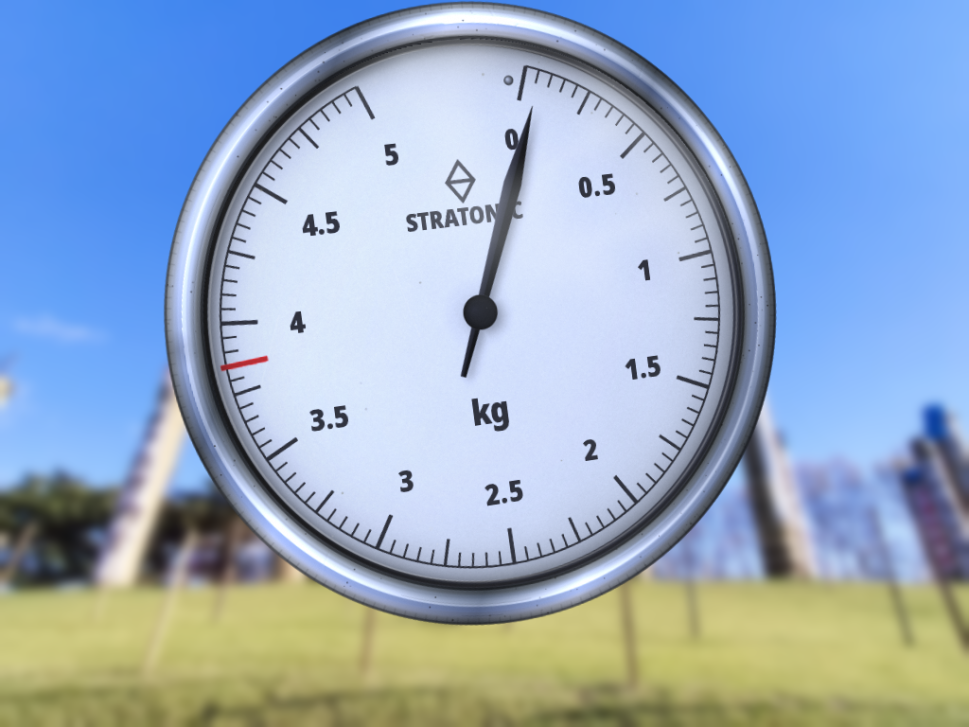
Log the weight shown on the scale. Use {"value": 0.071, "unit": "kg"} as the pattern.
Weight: {"value": 0.05, "unit": "kg"}
